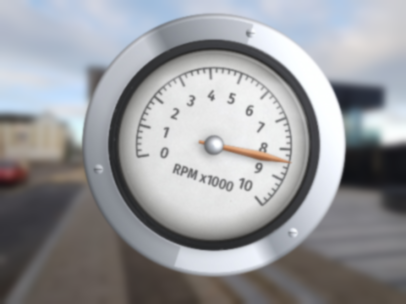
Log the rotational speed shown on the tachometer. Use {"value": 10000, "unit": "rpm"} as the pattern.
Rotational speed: {"value": 8400, "unit": "rpm"}
